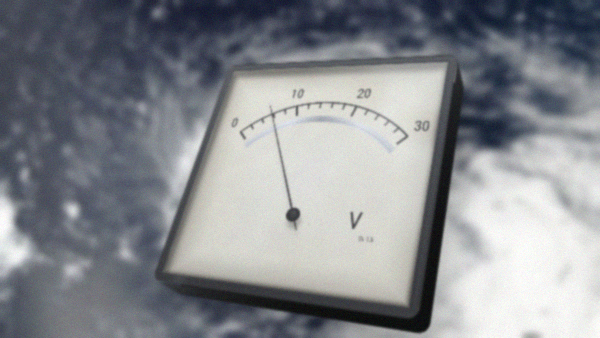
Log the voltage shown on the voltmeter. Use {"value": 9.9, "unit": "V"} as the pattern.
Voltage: {"value": 6, "unit": "V"}
